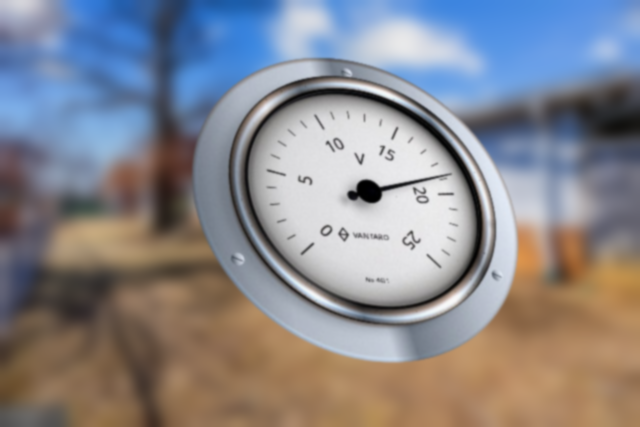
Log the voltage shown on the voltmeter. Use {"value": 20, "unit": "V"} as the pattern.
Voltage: {"value": 19, "unit": "V"}
